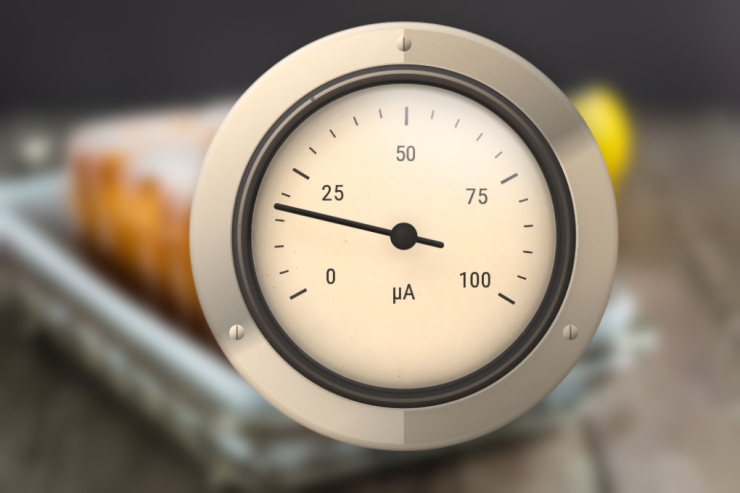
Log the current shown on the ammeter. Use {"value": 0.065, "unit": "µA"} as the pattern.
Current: {"value": 17.5, "unit": "µA"}
